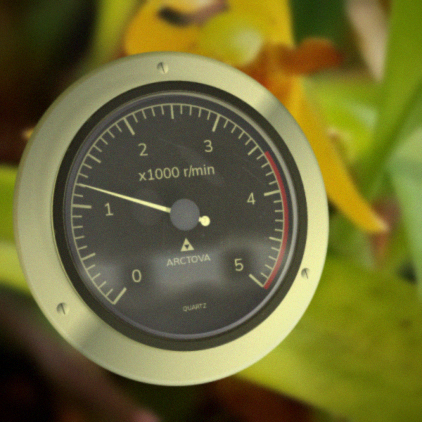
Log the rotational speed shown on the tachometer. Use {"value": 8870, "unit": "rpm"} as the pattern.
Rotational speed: {"value": 1200, "unit": "rpm"}
